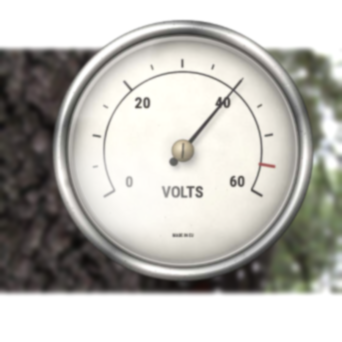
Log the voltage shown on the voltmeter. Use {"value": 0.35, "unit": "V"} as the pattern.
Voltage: {"value": 40, "unit": "V"}
